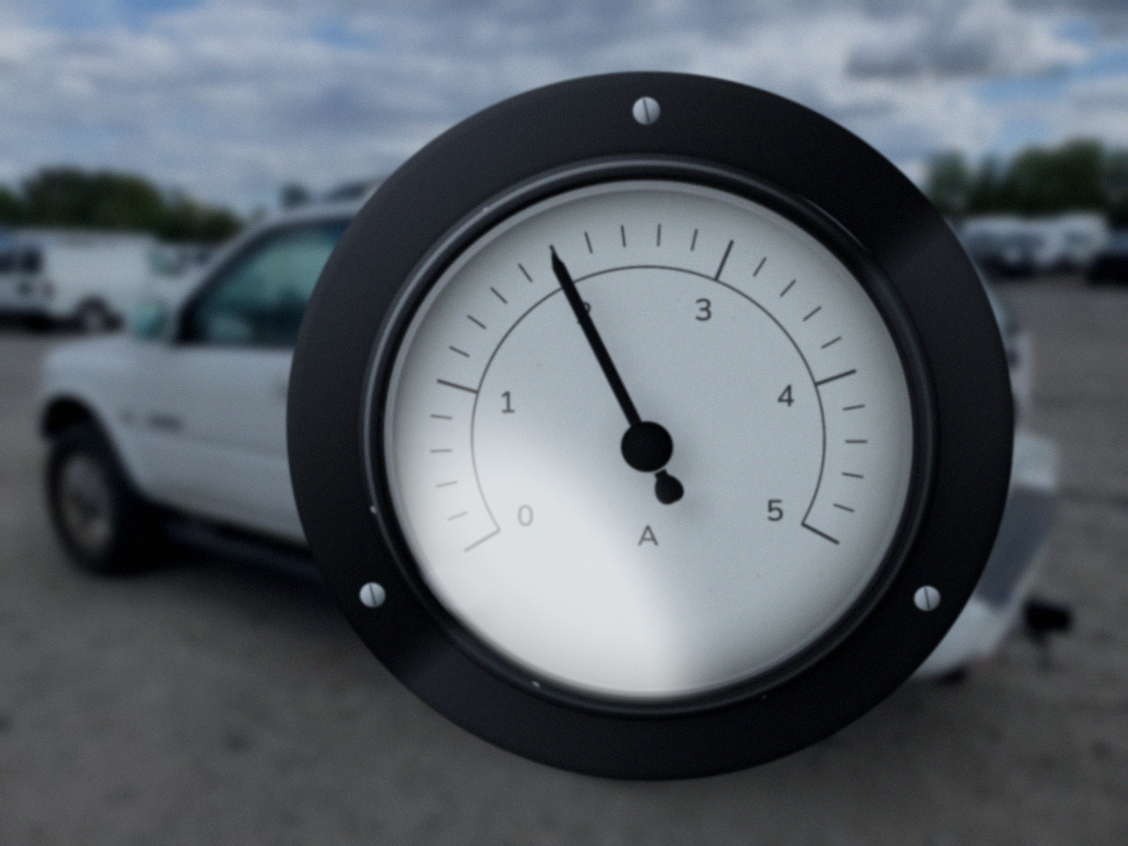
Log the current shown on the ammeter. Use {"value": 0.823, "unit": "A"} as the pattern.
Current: {"value": 2, "unit": "A"}
